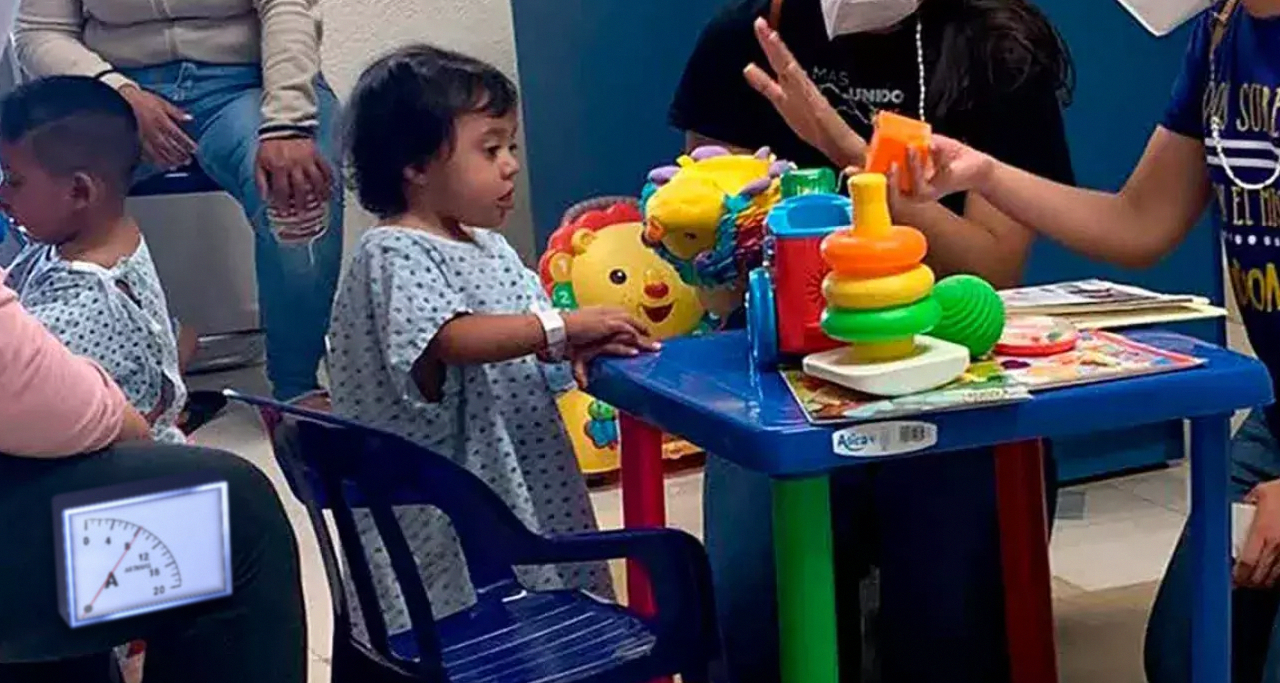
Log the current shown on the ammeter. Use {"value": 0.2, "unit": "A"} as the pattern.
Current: {"value": 8, "unit": "A"}
